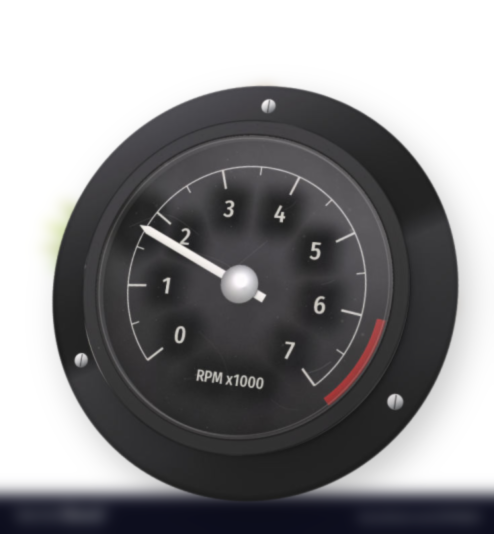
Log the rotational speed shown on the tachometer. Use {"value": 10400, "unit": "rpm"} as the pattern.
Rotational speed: {"value": 1750, "unit": "rpm"}
